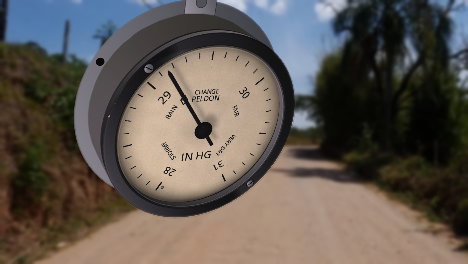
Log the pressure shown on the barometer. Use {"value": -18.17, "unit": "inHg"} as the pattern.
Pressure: {"value": 29.15, "unit": "inHg"}
